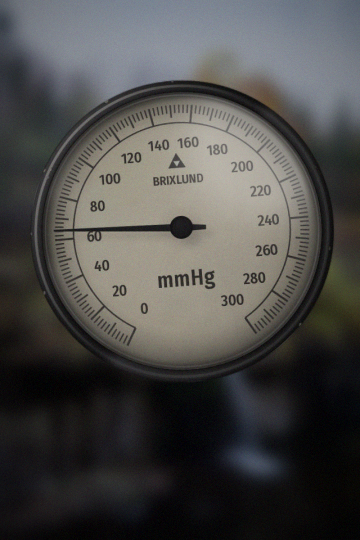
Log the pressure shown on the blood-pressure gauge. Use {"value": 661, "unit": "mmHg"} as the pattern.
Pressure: {"value": 64, "unit": "mmHg"}
